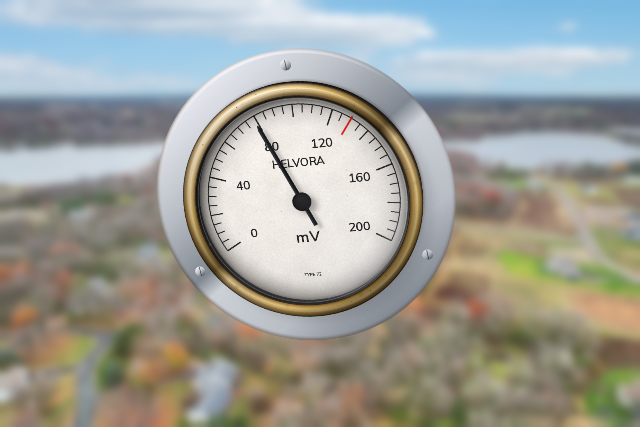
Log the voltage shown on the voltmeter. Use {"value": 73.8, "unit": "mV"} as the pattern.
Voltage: {"value": 80, "unit": "mV"}
